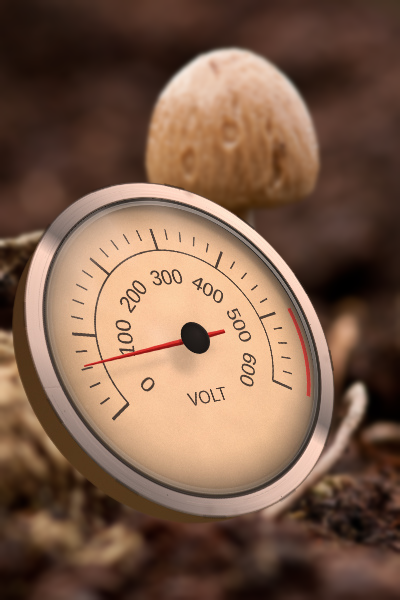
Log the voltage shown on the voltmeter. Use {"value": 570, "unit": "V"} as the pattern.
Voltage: {"value": 60, "unit": "V"}
